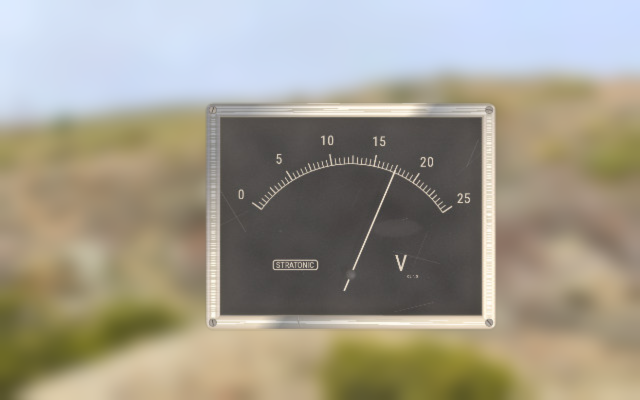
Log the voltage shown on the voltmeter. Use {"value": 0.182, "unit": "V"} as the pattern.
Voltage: {"value": 17.5, "unit": "V"}
